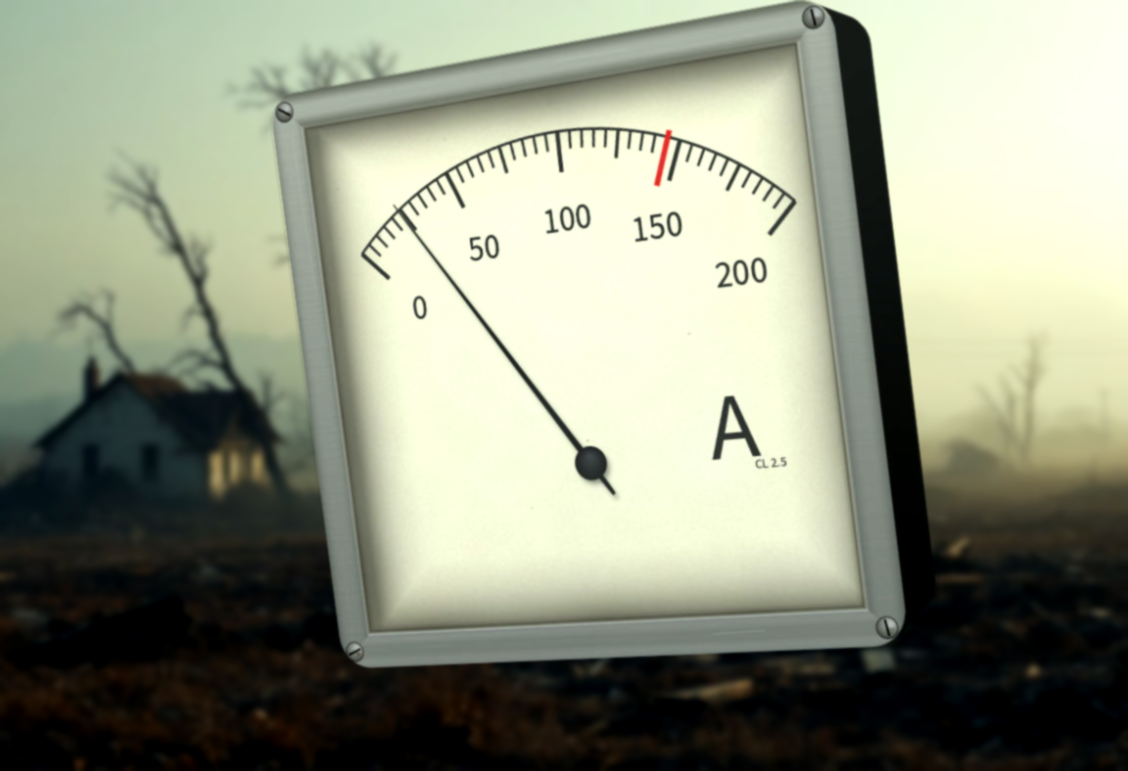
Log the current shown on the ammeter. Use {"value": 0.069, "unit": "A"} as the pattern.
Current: {"value": 25, "unit": "A"}
